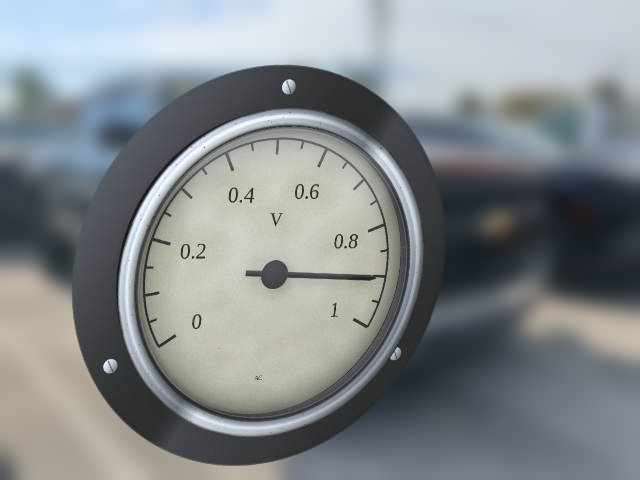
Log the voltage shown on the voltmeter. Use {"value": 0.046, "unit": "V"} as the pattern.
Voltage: {"value": 0.9, "unit": "V"}
